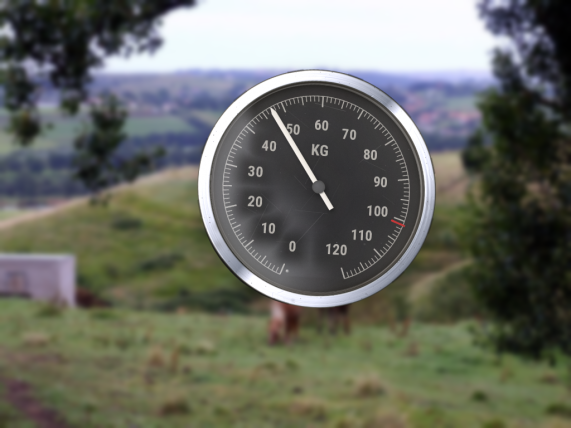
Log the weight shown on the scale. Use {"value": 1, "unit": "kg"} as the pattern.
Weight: {"value": 47, "unit": "kg"}
